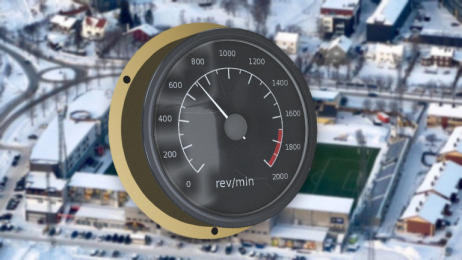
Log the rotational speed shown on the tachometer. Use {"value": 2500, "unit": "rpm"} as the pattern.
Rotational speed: {"value": 700, "unit": "rpm"}
